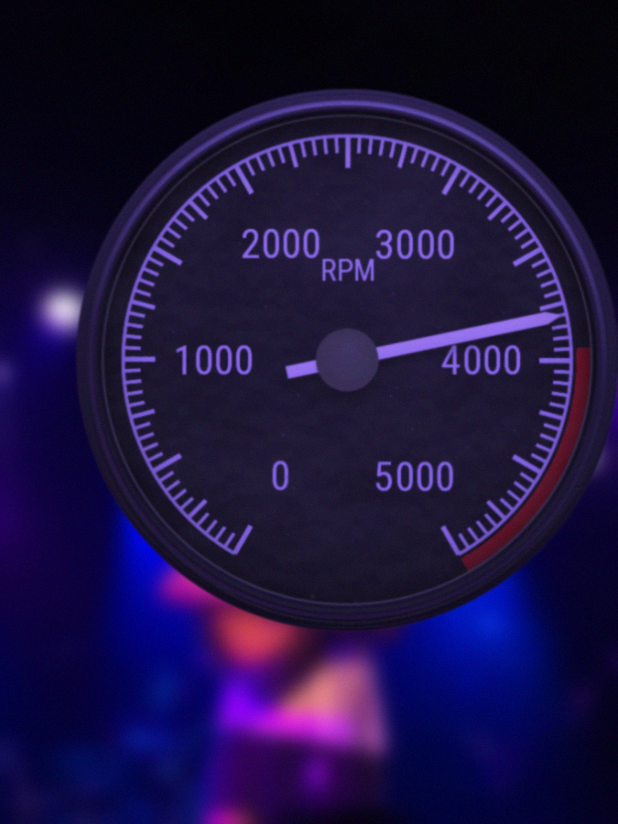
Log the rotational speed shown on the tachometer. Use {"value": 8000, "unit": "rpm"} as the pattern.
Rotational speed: {"value": 3800, "unit": "rpm"}
